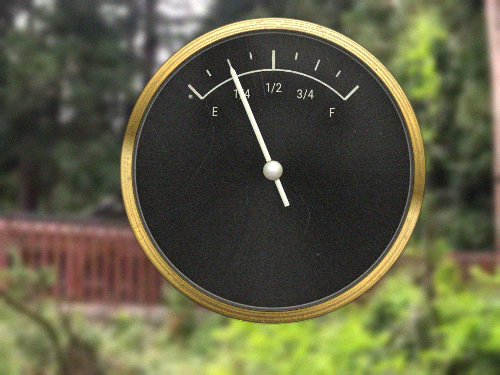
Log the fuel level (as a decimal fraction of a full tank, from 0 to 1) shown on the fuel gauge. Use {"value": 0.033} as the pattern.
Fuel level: {"value": 0.25}
